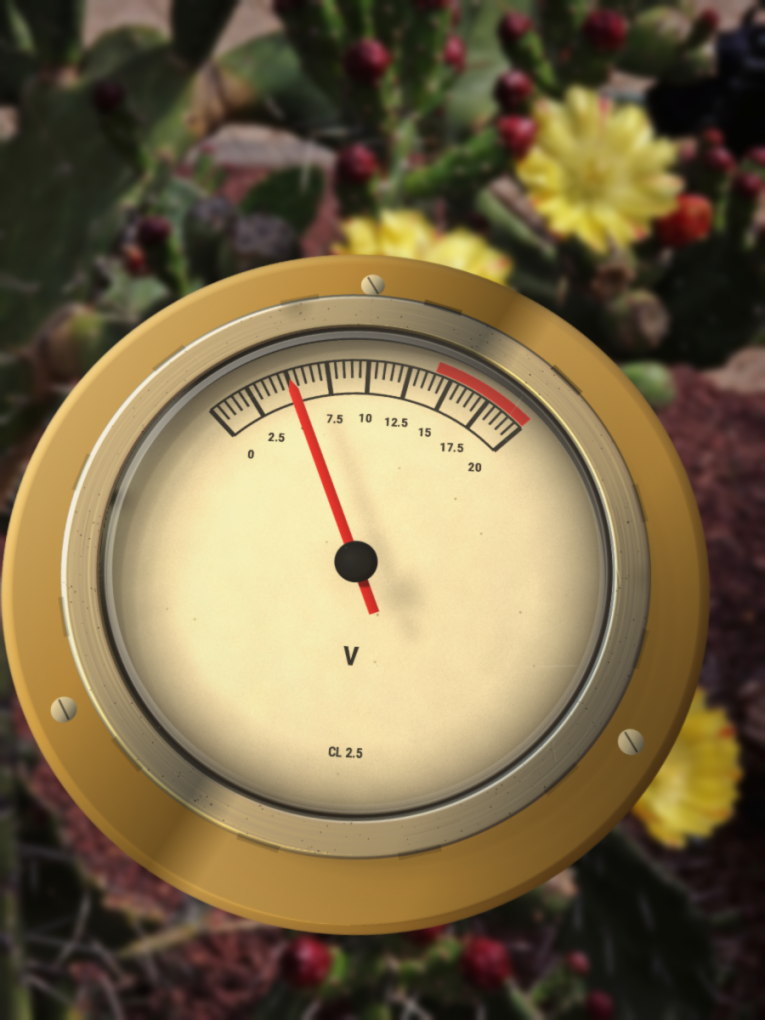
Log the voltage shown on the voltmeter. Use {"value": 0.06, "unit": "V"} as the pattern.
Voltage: {"value": 5, "unit": "V"}
